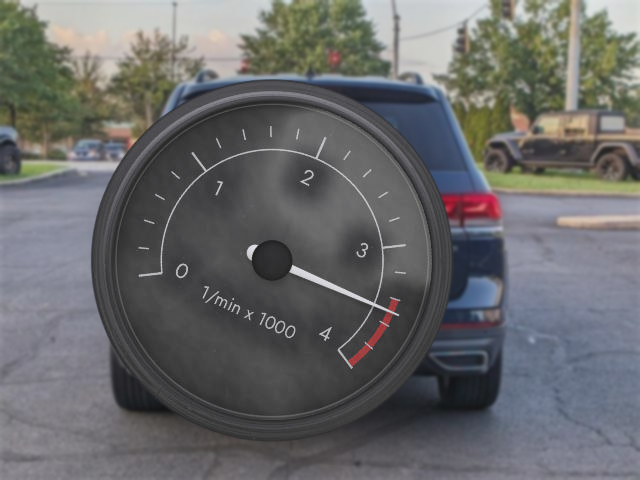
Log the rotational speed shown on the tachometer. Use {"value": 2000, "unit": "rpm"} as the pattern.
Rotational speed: {"value": 3500, "unit": "rpm"}
